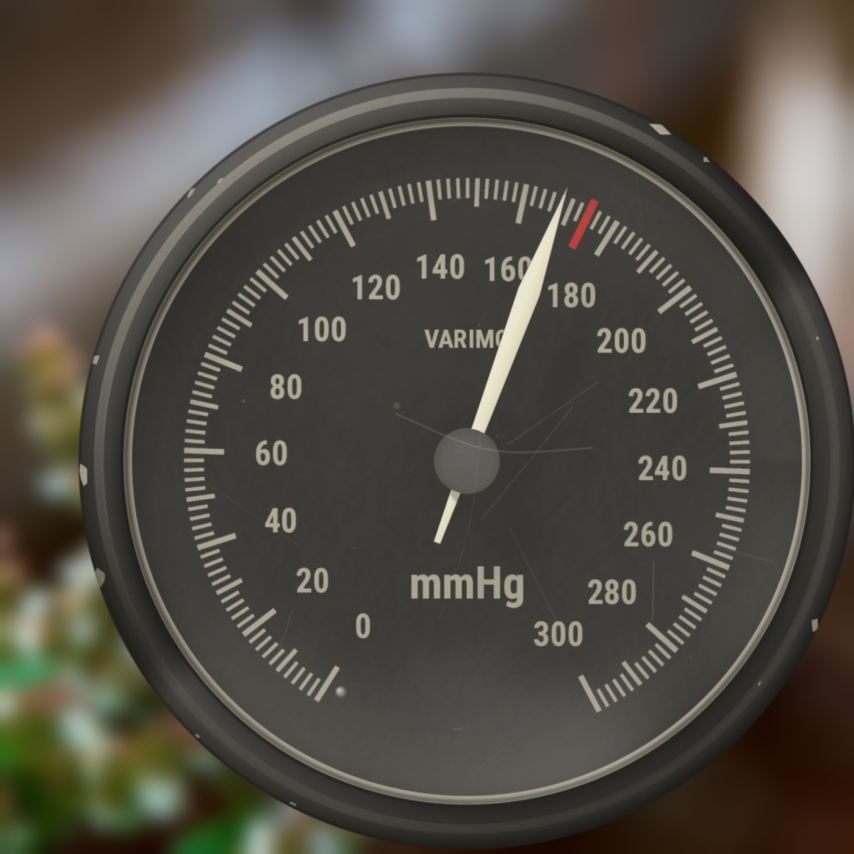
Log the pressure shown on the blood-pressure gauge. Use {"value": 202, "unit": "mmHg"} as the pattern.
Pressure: {"value": 168, "unit": "mmHg"}
